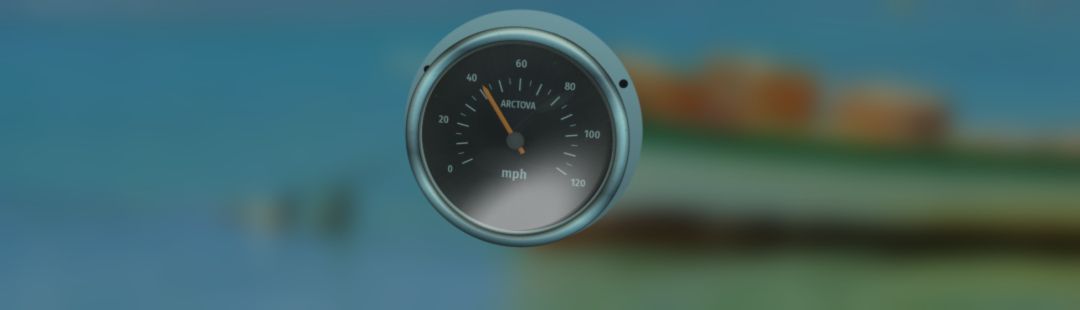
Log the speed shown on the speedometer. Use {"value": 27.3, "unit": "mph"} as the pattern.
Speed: {"value": 42.5, "unit": "mph"}
